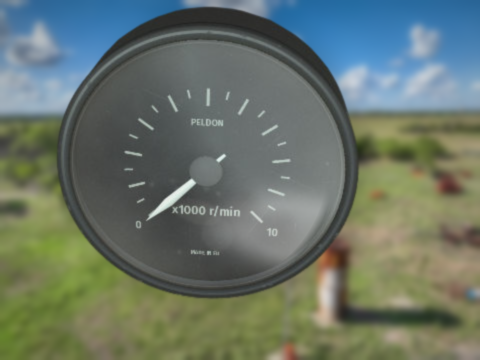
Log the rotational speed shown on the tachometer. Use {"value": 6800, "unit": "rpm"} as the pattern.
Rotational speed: {"value": 0, "unit": "rpm"}
